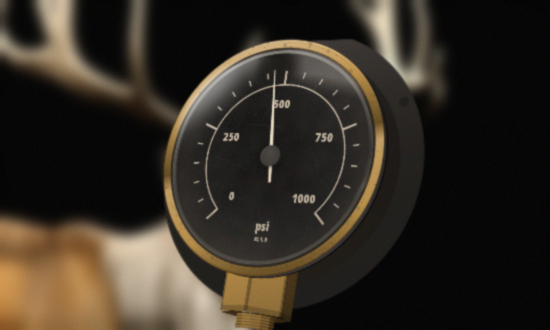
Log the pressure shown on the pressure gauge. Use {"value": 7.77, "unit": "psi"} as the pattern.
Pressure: {"value": 475, "unit": "psi"}
